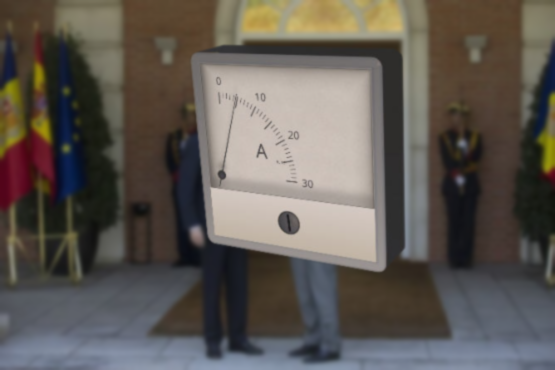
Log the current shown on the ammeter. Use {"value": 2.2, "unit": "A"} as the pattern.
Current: {"value": 5, "unit": "A"}
